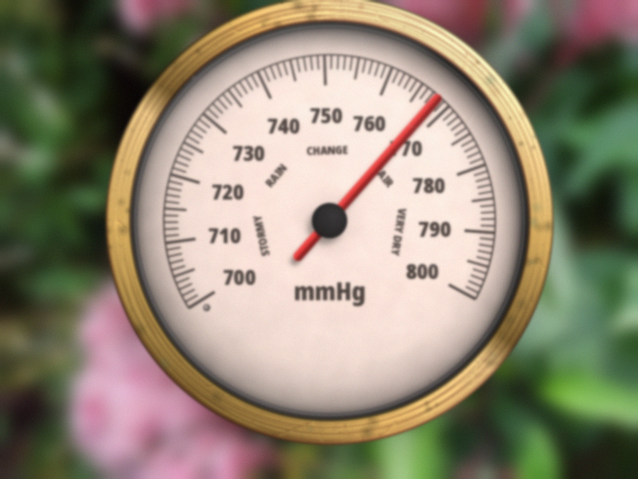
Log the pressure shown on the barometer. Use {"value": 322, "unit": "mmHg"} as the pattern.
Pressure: {"value": 768, "unit": "mmHg"}
